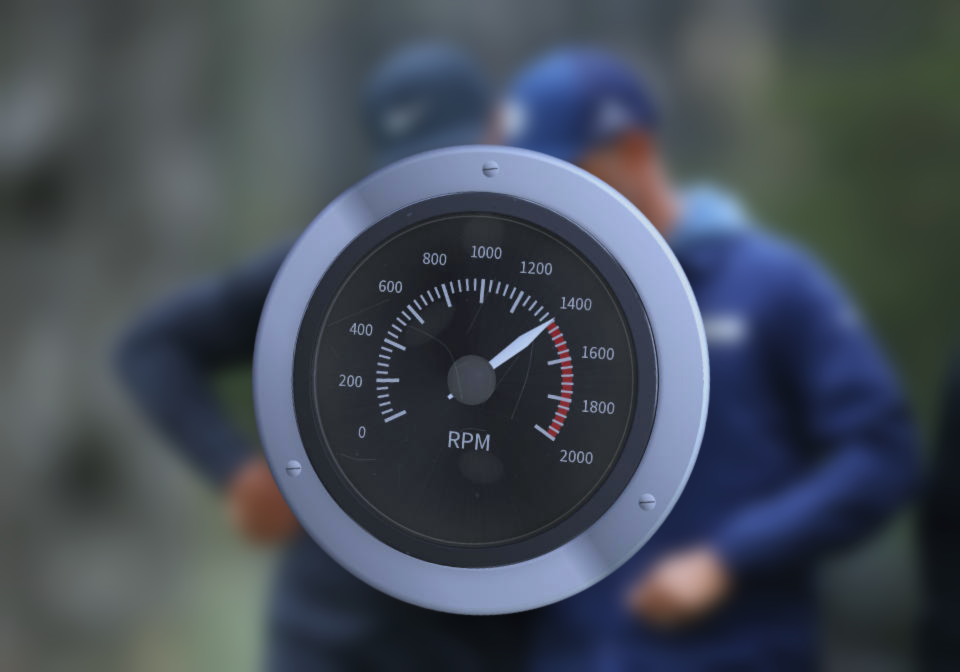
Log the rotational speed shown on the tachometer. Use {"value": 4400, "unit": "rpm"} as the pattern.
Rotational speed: {"value": 1400, "unit": "rpm"}
